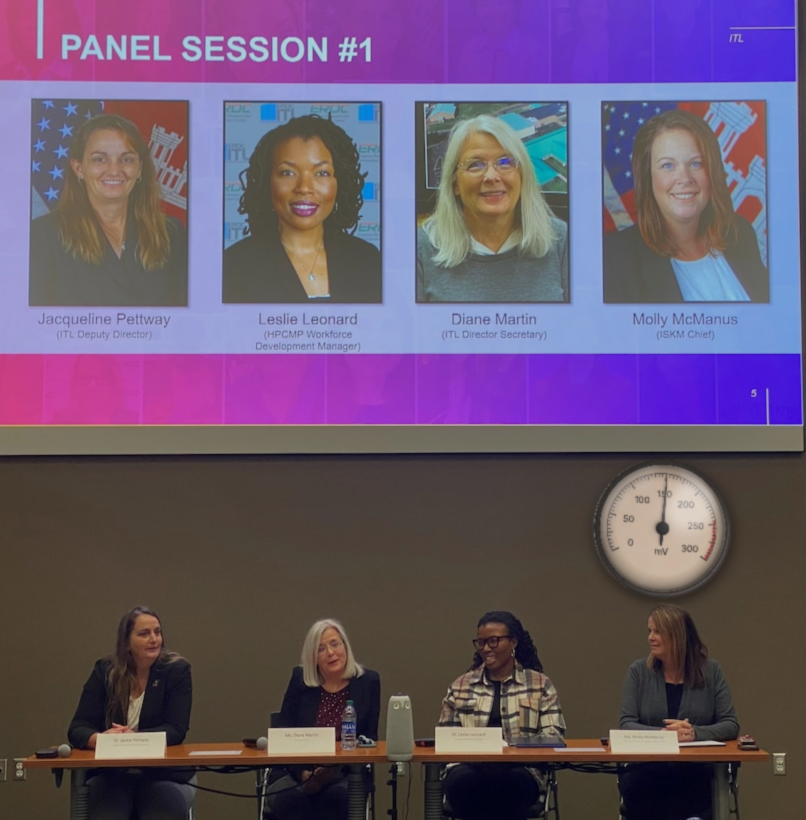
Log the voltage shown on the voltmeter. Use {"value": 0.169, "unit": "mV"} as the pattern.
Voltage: {"value": 150, "unit": "mV"}
